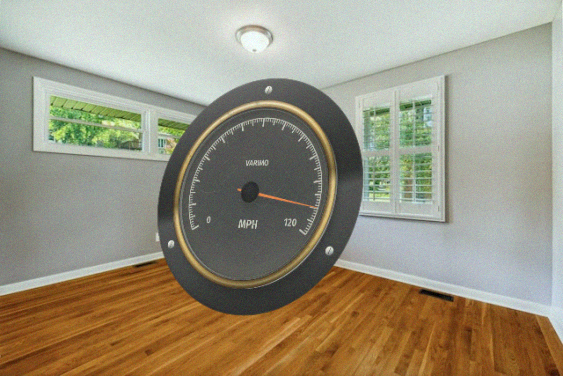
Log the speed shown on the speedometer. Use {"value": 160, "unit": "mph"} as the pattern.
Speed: {"value": 110, "unit": "mph"}
